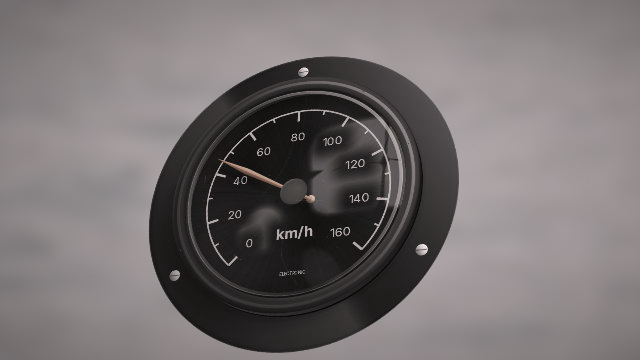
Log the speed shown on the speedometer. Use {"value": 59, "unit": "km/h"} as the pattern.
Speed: {"value": 45, "unit": "km/h"}
